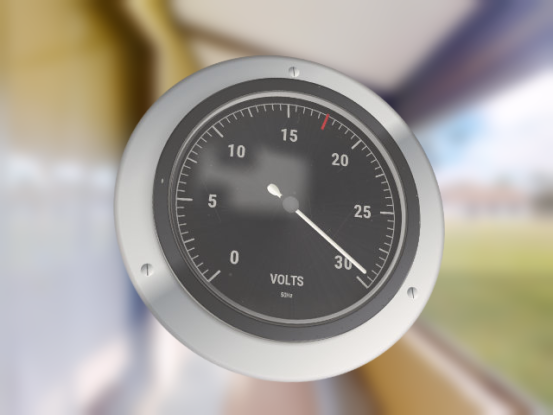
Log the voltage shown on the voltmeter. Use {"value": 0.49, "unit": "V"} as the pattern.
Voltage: {"value": 29.5, "unit": "V"}
